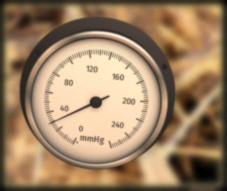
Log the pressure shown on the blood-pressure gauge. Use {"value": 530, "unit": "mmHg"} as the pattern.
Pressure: {"value": 30, "unit": "mmHg"}
